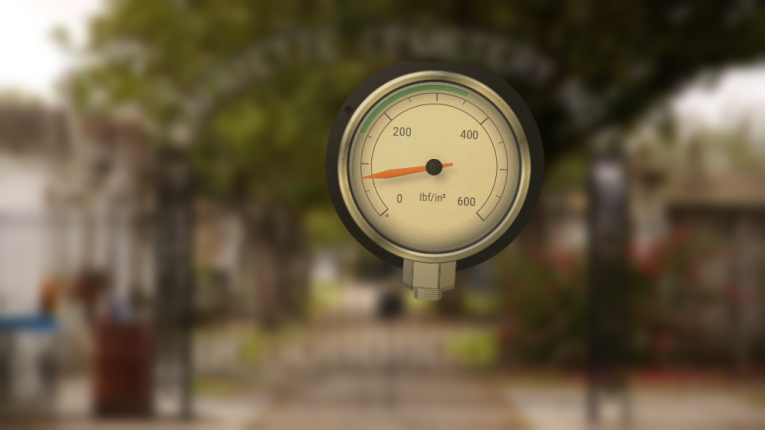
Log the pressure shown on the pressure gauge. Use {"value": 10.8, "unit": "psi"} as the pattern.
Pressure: {"value": 75, "unit": "psi"}
